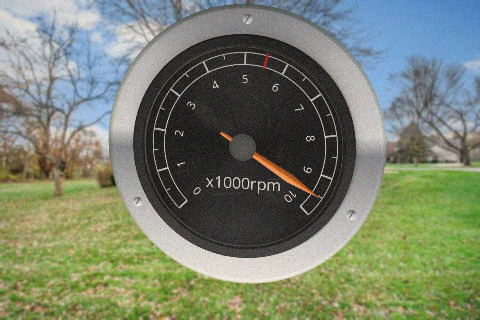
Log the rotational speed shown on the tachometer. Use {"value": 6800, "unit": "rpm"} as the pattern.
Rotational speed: {"value": 9500, "unit": "rpm"}
